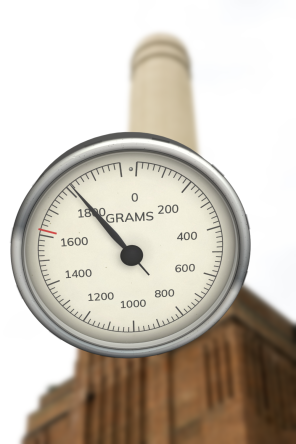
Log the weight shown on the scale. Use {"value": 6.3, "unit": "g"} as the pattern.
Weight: {"value": 1820, "unit": "g"}
